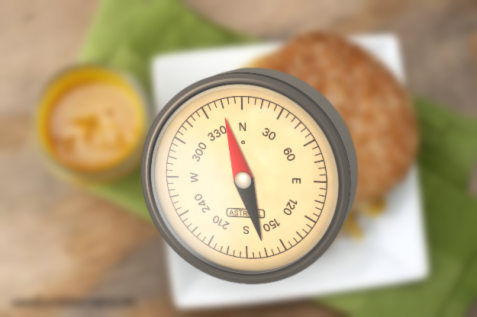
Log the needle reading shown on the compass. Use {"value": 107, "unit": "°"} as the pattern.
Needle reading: {"value": 345, "unit": "°"}
